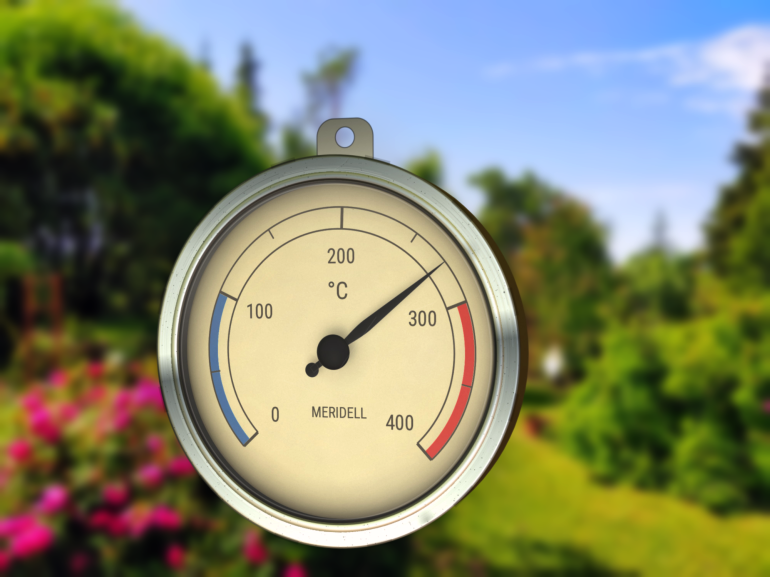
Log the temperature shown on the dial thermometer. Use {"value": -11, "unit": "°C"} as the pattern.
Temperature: {"value": 275, "unit": "°C"}
